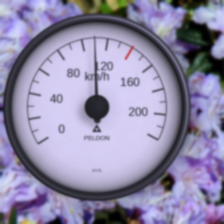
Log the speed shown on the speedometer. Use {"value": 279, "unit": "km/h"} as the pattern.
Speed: {"value": 110, "unit": "km/h"}
